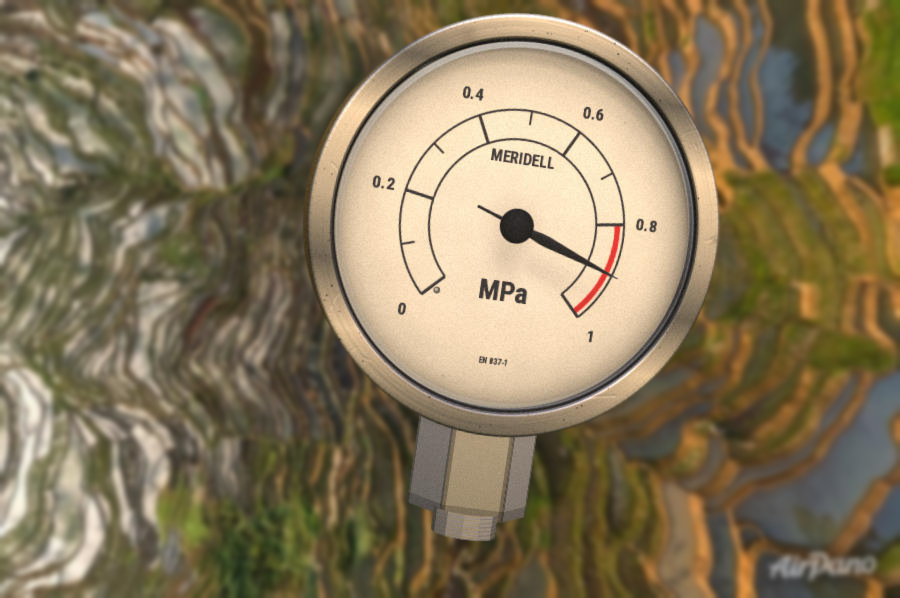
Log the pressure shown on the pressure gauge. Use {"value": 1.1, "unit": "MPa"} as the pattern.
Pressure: {"value": 0.9, "unit": "MPa"}
